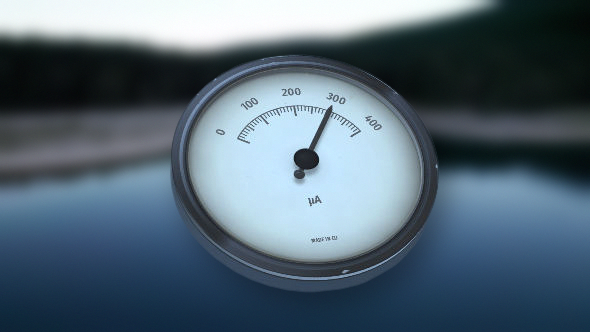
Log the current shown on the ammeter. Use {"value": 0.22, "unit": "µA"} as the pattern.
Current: {"value": 300, "unit": "µA"}
